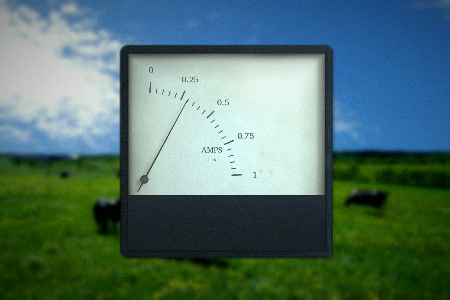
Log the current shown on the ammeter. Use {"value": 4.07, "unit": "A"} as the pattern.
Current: {"value": 0.3, "unit": "A"}
